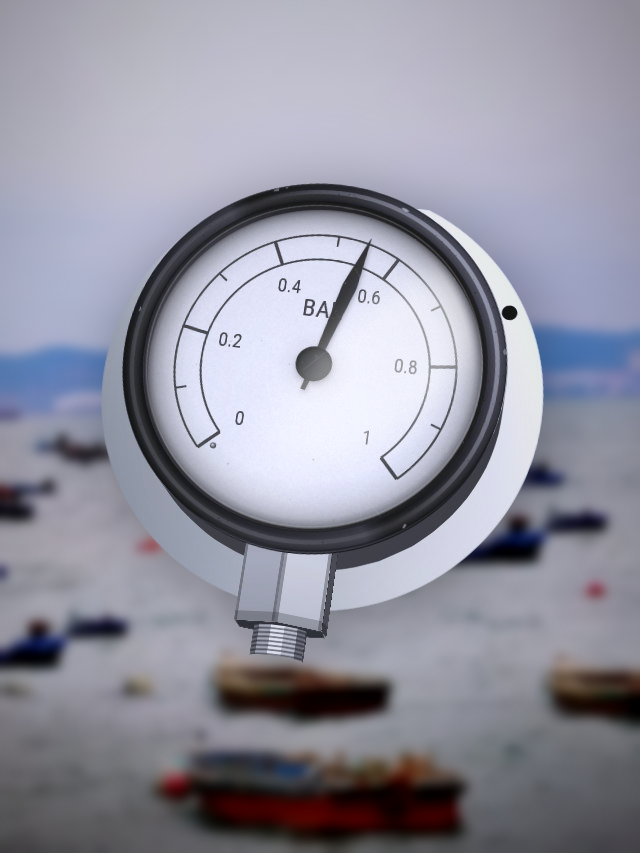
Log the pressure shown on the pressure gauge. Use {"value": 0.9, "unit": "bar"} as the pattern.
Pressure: {"value": 0.55, "unit": "bar"}
